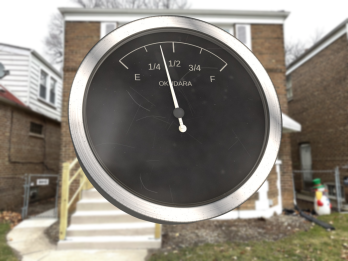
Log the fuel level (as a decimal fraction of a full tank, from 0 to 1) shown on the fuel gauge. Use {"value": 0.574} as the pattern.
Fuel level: {"value": 0.375}
